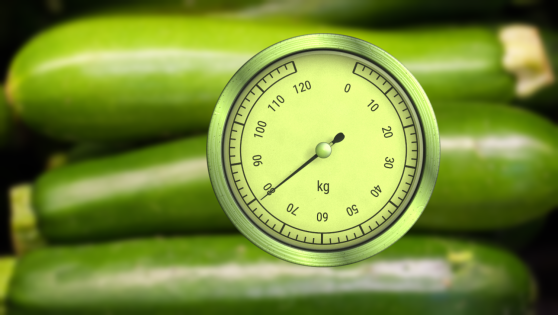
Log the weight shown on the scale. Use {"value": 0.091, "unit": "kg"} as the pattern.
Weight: {"value": 79, "unit": "kg"}
